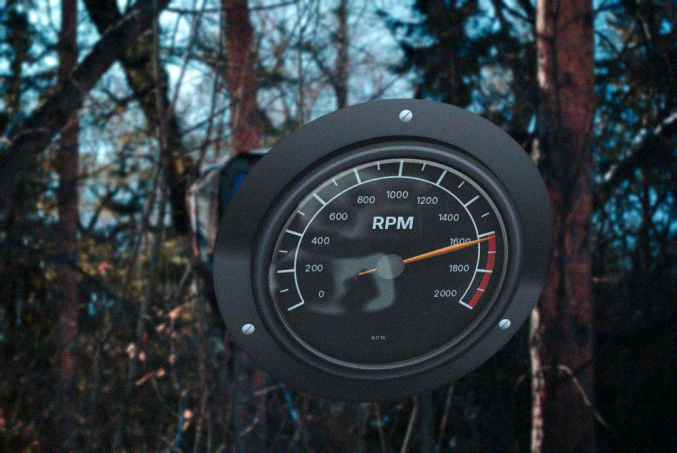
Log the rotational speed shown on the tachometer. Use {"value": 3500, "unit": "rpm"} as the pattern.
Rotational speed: {"value": 1600, "unit": "rpm"}
